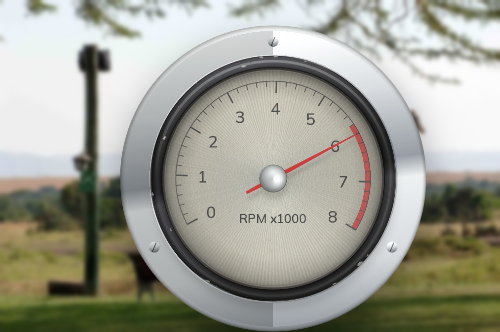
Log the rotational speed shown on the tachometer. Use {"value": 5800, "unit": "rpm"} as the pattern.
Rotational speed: {"value": 6000, "unit": "rpm"}
